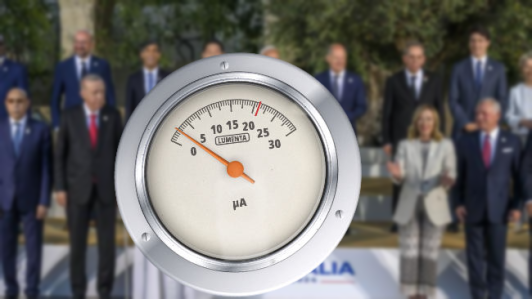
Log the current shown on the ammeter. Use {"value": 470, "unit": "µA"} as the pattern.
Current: {"value": 2.5, "unit": "µA"}
